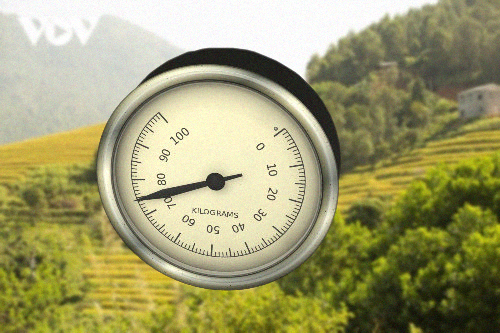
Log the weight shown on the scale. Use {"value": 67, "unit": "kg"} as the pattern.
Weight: {"value": 75, "unit": "kg"}
